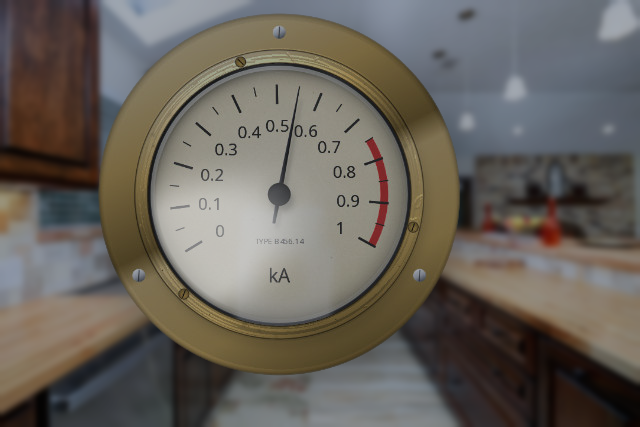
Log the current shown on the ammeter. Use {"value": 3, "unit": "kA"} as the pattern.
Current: {"value": 0.55, "unit": "kA"}
